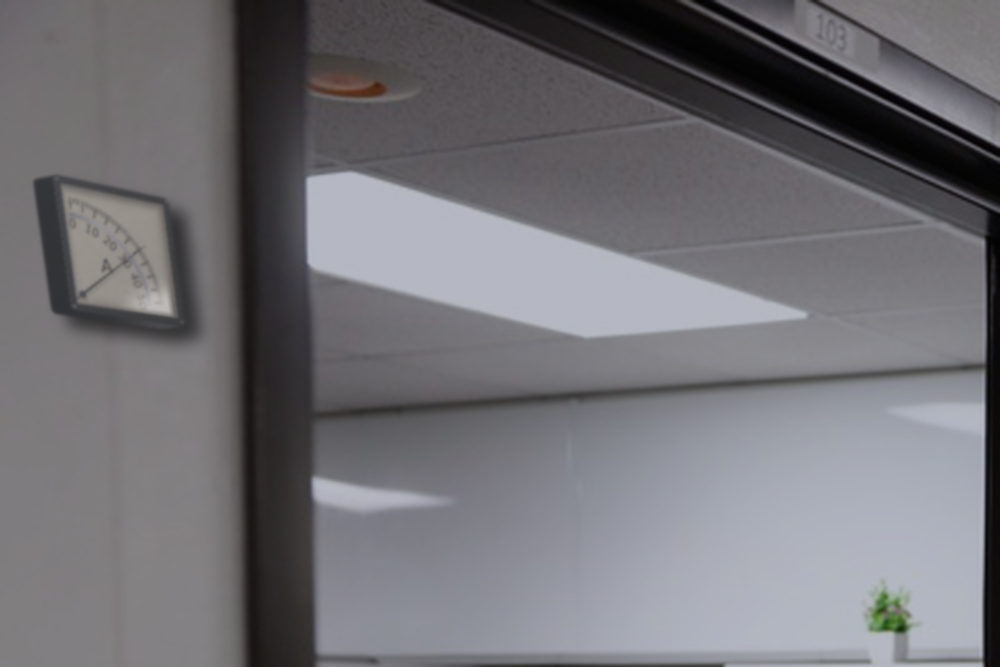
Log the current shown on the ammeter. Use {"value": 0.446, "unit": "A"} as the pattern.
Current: {"value": 30, "unit": "A"}
